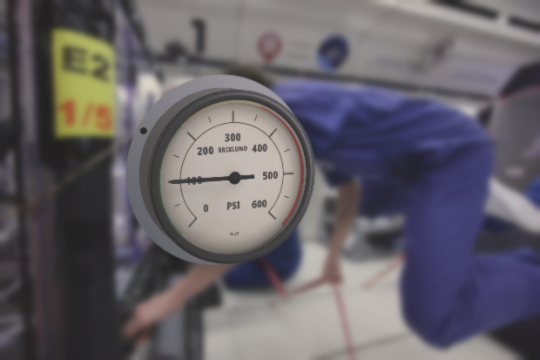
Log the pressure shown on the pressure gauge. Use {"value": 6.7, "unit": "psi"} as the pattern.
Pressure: {"value": 100, "unit": "psi"}
